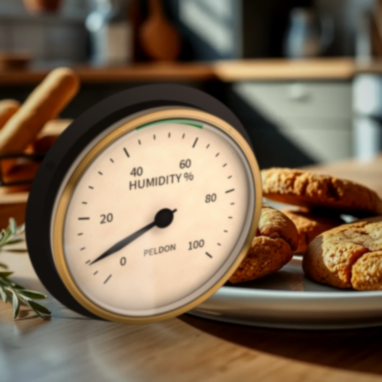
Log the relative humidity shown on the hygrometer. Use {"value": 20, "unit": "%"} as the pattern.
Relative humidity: {"value": 8, "unit": "%"}
